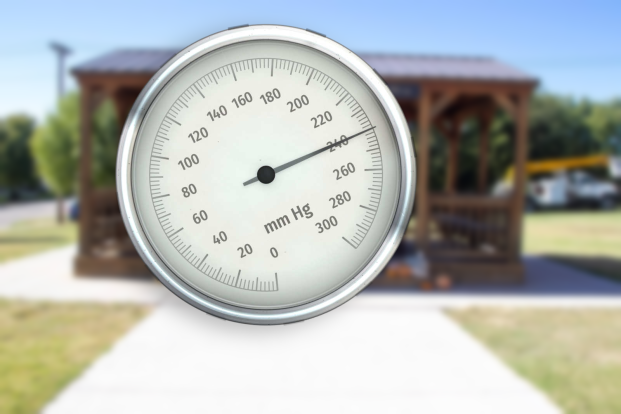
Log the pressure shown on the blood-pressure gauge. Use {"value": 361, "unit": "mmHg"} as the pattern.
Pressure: {"value": 240, "unit": "mmHg"}
